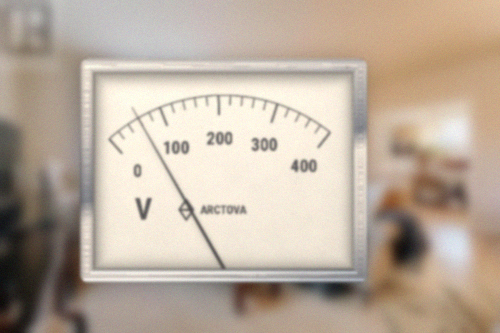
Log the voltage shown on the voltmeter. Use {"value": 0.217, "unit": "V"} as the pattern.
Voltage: {"value": 60, "unit": "V"}
